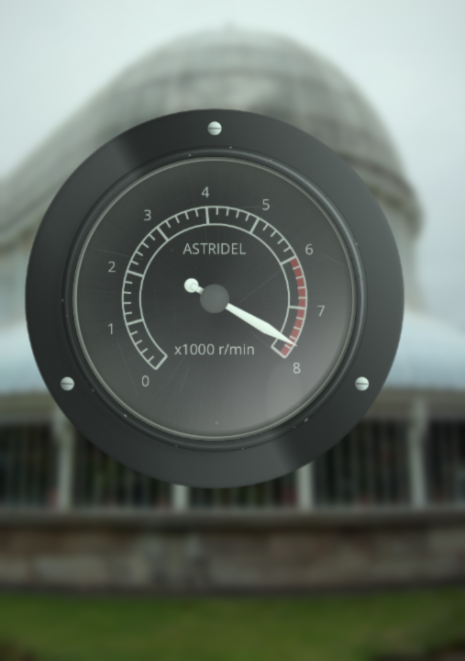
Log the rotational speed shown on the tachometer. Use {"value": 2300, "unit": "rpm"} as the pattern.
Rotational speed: {"value": 7700, "unit": "rpm"}
